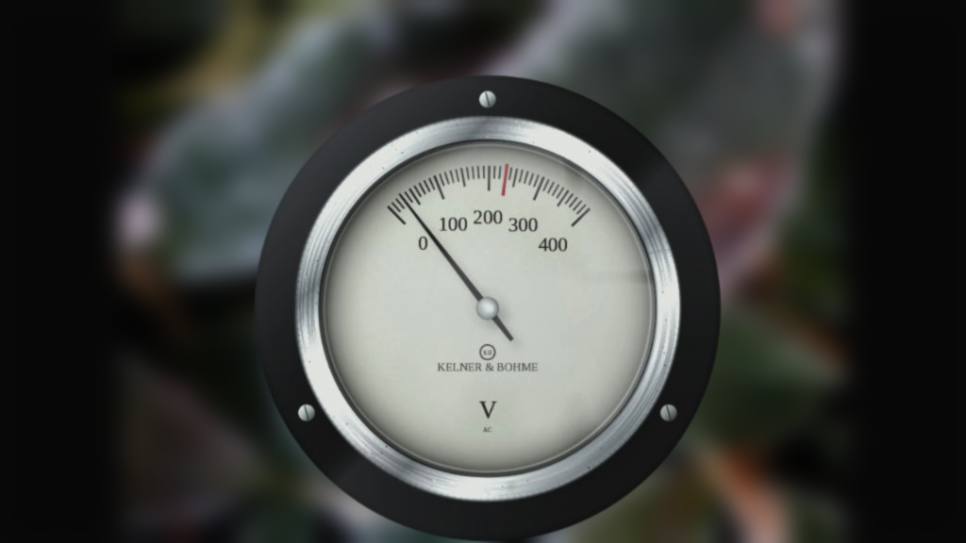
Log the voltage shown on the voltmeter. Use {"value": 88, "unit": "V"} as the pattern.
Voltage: {"value": 30, "unit": "V"}
